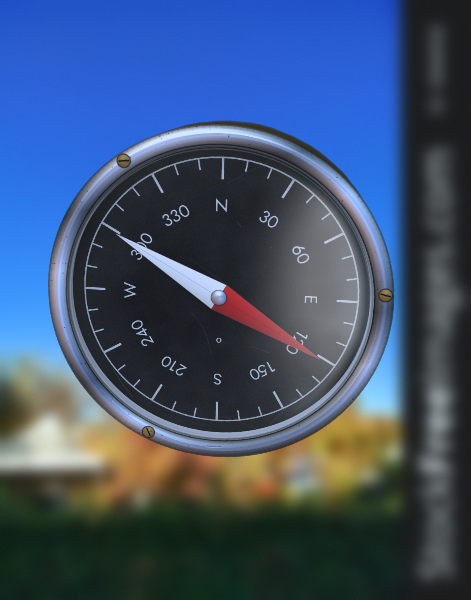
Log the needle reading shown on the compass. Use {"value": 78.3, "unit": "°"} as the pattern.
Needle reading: {"value": 120, "unit": "°"}
